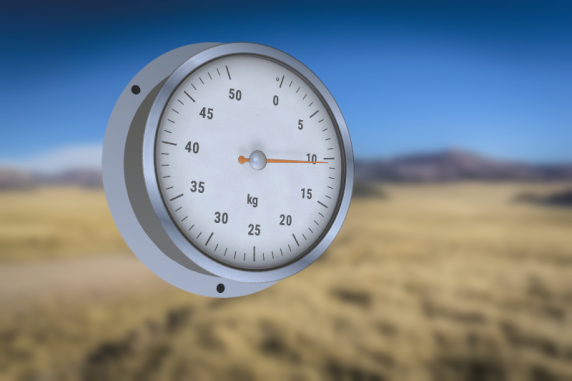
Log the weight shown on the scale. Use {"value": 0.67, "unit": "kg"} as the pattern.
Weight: {"value": 10.5, "unit": "kg"}
